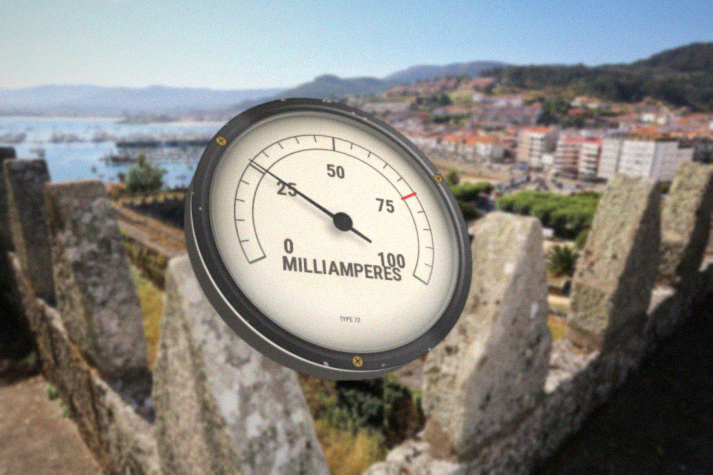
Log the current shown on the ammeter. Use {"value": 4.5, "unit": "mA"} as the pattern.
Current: {"value": 25, "unit": "mA"}
